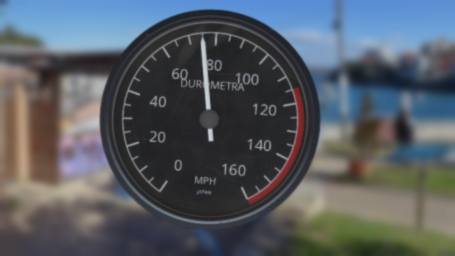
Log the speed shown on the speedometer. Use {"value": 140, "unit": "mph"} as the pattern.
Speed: {"value": 75, "unit": "mph"}
